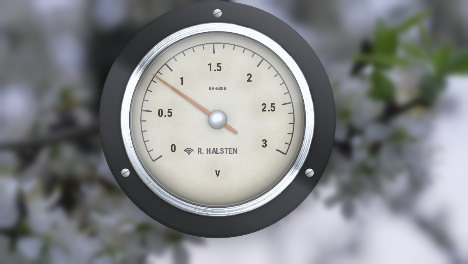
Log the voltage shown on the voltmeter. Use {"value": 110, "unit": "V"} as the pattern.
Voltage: {"value": 0.85, "unit": "V"}
